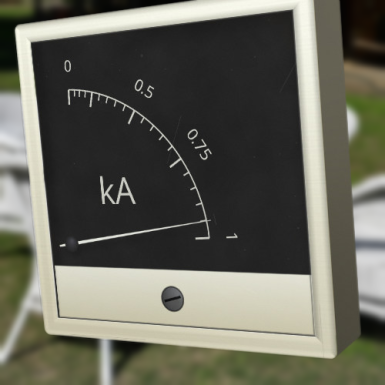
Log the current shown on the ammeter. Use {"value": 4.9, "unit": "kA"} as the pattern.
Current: {"value": 0.95, "unit": "kA"}
